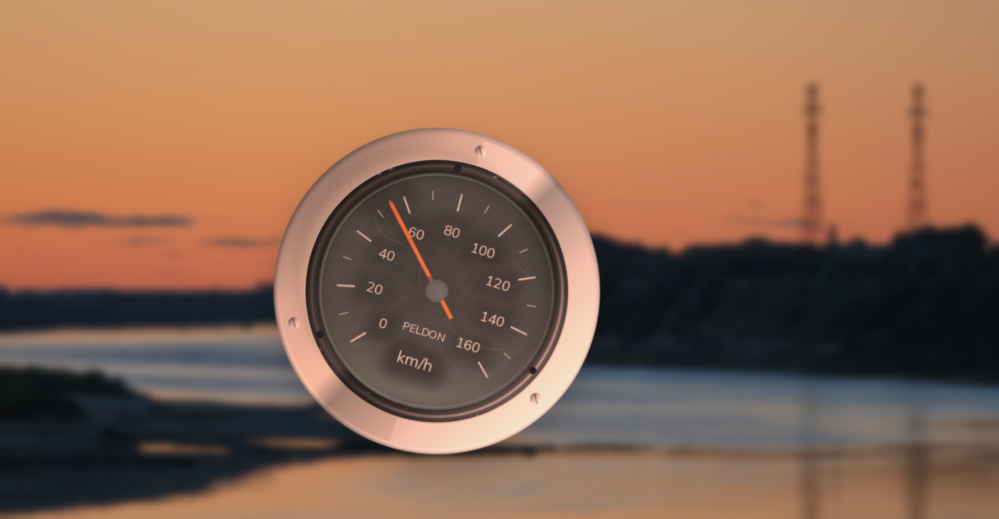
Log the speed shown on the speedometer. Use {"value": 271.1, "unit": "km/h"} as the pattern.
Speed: {"value": 55, "unit": "km/h"}
